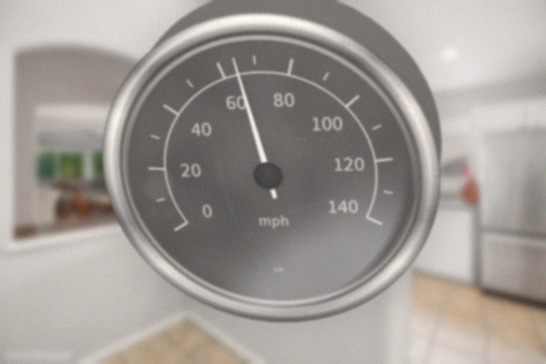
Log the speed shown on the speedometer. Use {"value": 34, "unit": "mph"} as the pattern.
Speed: {"value": 65, "unit": "mph"}
